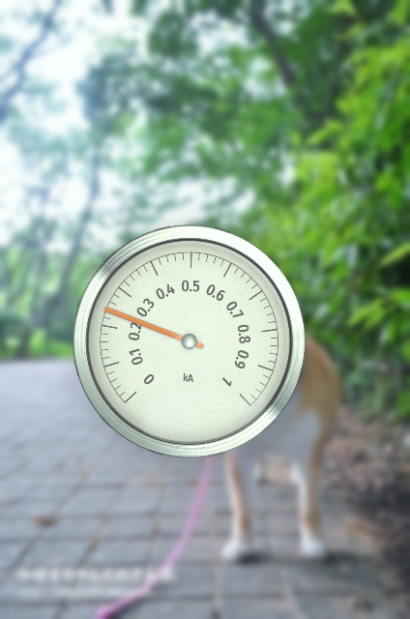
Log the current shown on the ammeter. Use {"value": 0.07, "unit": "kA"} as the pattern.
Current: {"value": 0.24, "unit": "kA"}
